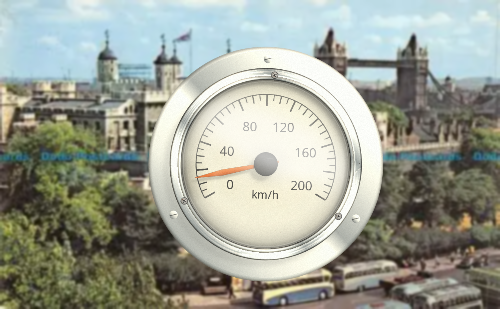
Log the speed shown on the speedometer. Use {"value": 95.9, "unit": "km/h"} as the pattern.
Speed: {"value": 15, "unit": "km/h"}
